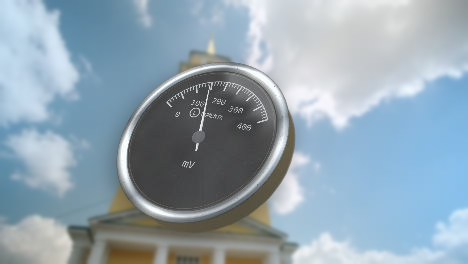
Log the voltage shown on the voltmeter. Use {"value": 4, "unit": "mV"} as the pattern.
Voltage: {"value": 150, "unit": "mV"}
